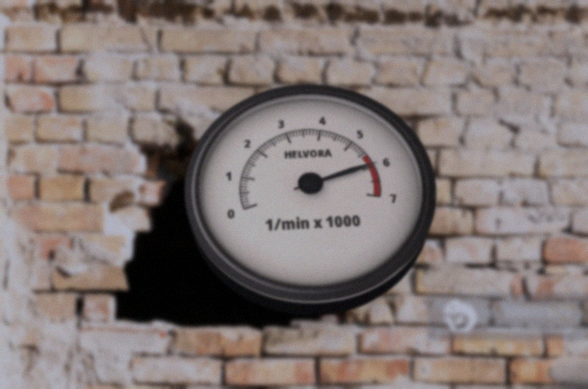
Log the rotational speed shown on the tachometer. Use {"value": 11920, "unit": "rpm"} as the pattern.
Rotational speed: {"value": 6000, "unit": "rpm"}
